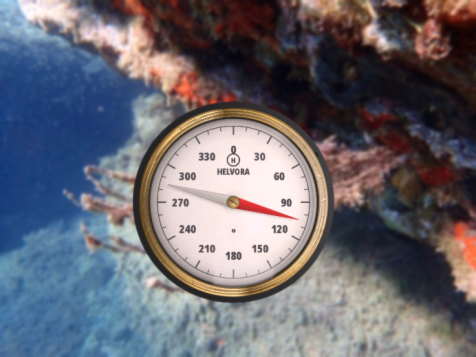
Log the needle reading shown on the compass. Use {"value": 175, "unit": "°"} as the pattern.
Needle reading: {"value": 105, "unit": "°"}
